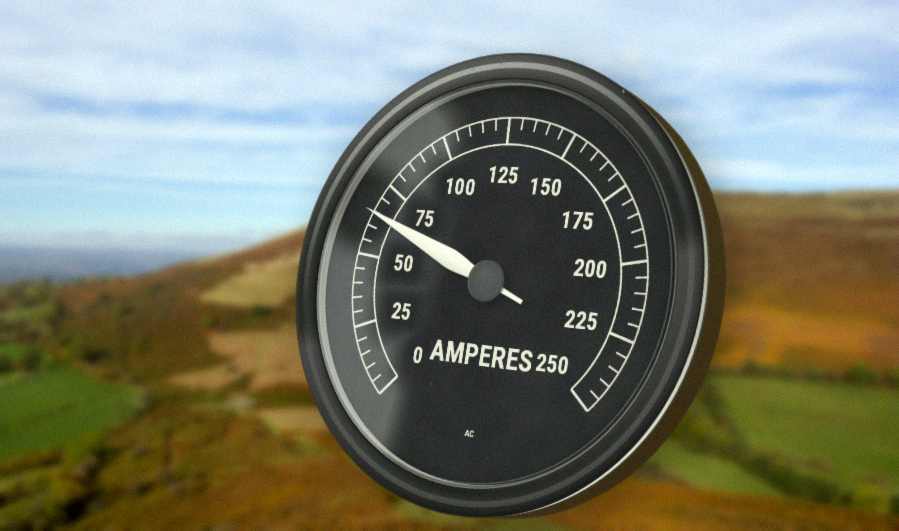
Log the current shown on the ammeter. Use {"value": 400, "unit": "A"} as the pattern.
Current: {"value": 65, "unit": "A"}
